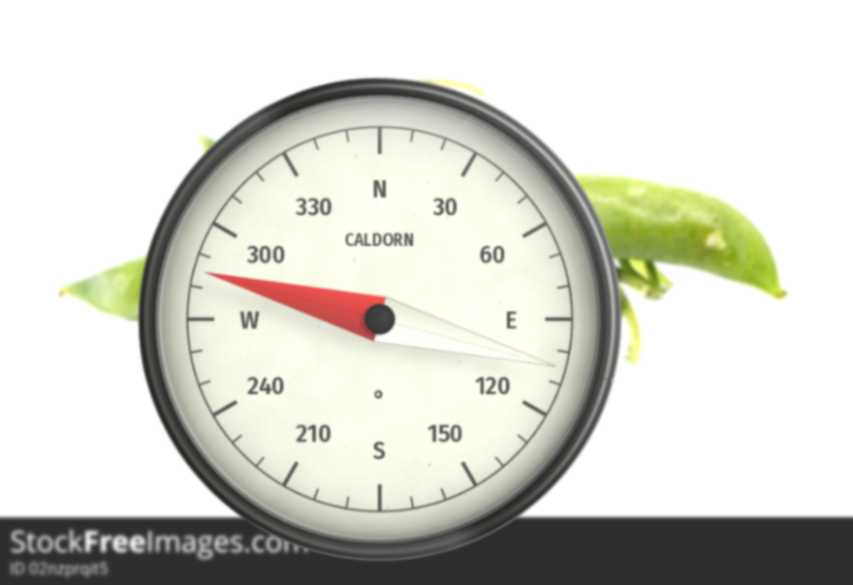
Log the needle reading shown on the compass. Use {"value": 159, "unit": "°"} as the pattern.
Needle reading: {"value": 285, "unit": "°"}
